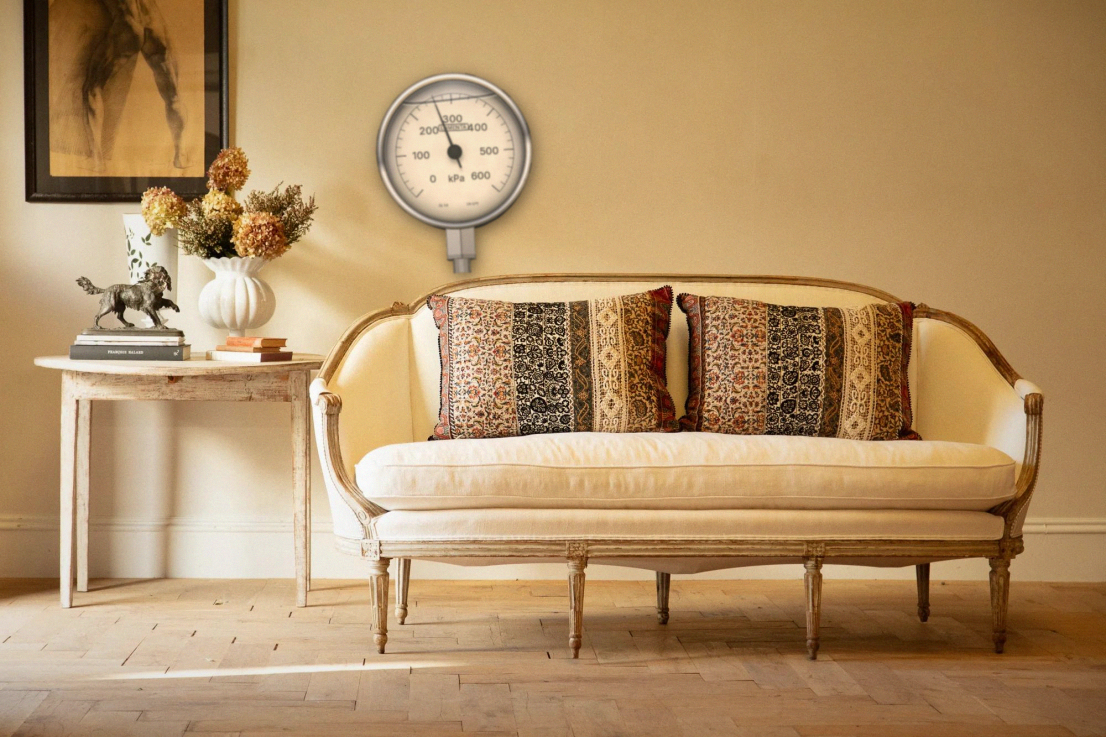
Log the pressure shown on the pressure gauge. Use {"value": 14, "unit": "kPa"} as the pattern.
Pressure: {"value": 260, "unit": "kPa"}
